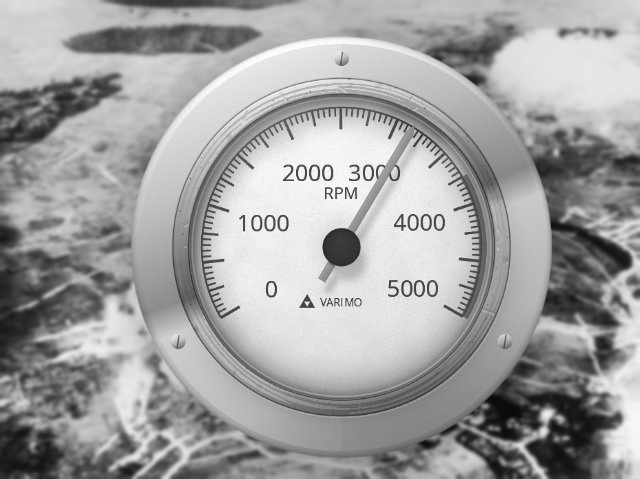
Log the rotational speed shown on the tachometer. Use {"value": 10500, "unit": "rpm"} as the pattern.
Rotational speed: {"value": 3150, "unit": "rpm"}
